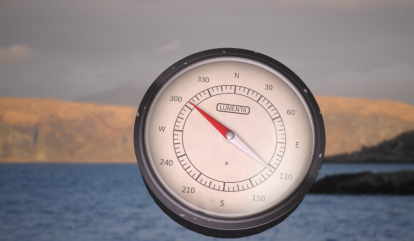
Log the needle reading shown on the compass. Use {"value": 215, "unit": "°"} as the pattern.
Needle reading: {"value": 305, "unit": "°"}
